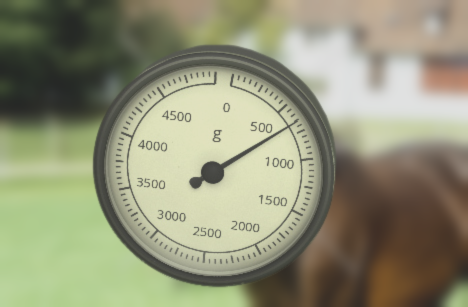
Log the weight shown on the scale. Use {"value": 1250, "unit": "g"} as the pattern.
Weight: {"value": 650, "unit": "g"}
